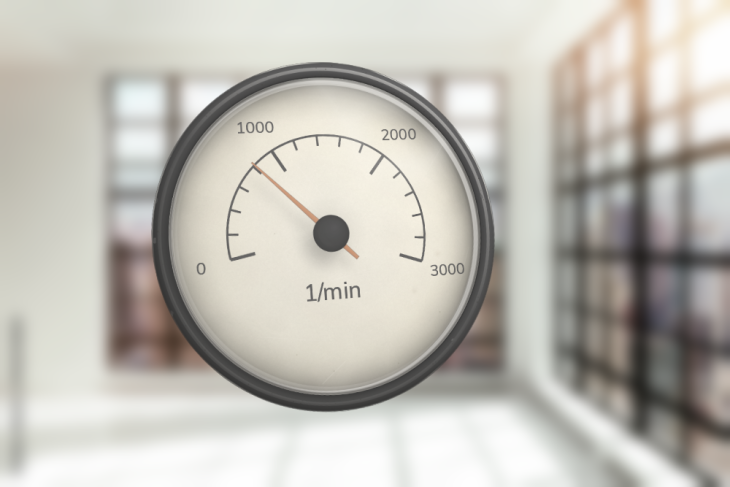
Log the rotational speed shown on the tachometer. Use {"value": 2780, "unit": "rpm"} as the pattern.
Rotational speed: {"value": 800, "unit": "rpm"}
